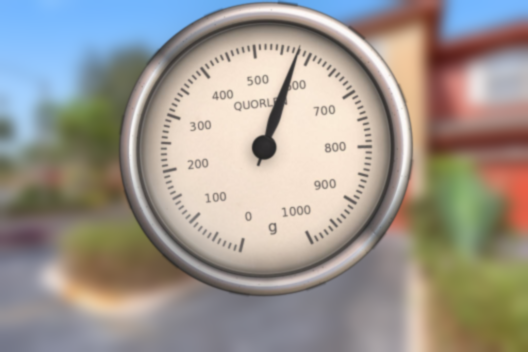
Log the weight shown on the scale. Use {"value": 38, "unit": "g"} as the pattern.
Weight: {"value": 580, "unit": "g"}
